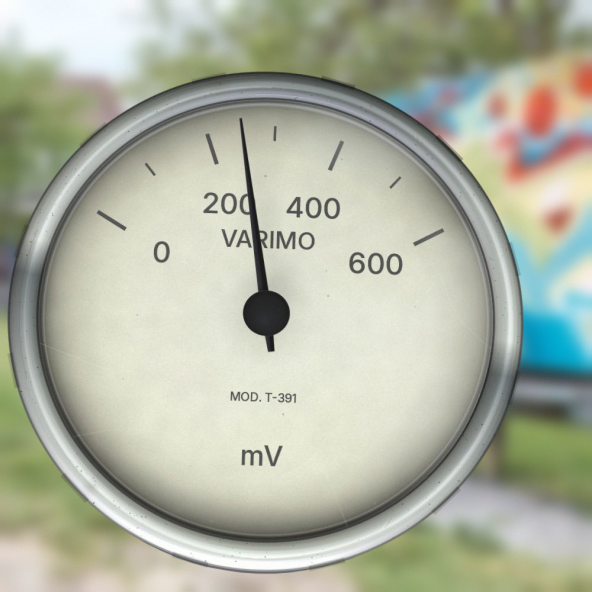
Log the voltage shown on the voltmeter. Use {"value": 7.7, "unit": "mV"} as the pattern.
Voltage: {"value": 250, "unit": "mV"}
